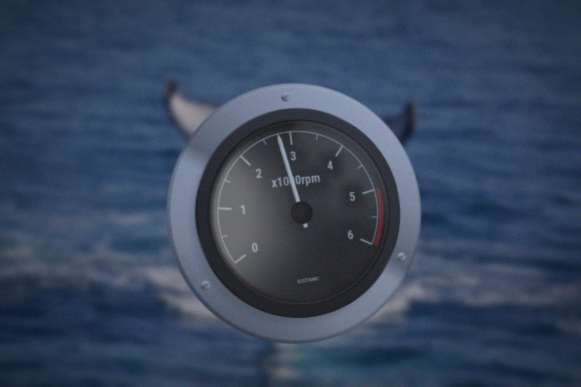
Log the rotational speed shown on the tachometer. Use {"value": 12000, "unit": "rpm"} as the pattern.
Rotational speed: {"value": 2750, "unit": "rpm"}
